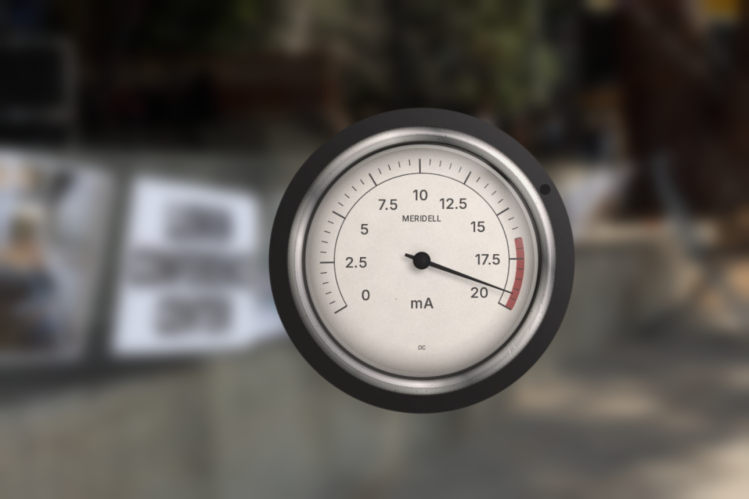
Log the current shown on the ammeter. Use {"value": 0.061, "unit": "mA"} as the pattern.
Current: {"value": 19.25, "unit": "mA"}
